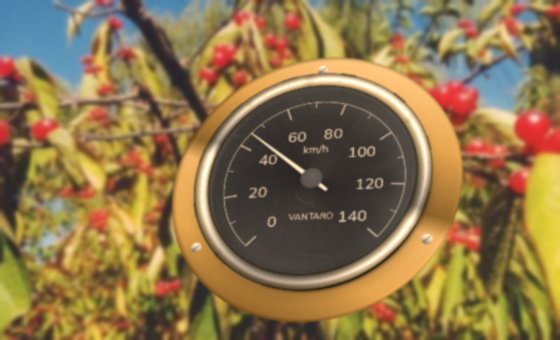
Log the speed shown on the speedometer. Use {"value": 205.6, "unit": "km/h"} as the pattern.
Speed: {"value": 45, "unit": "km/h"}
